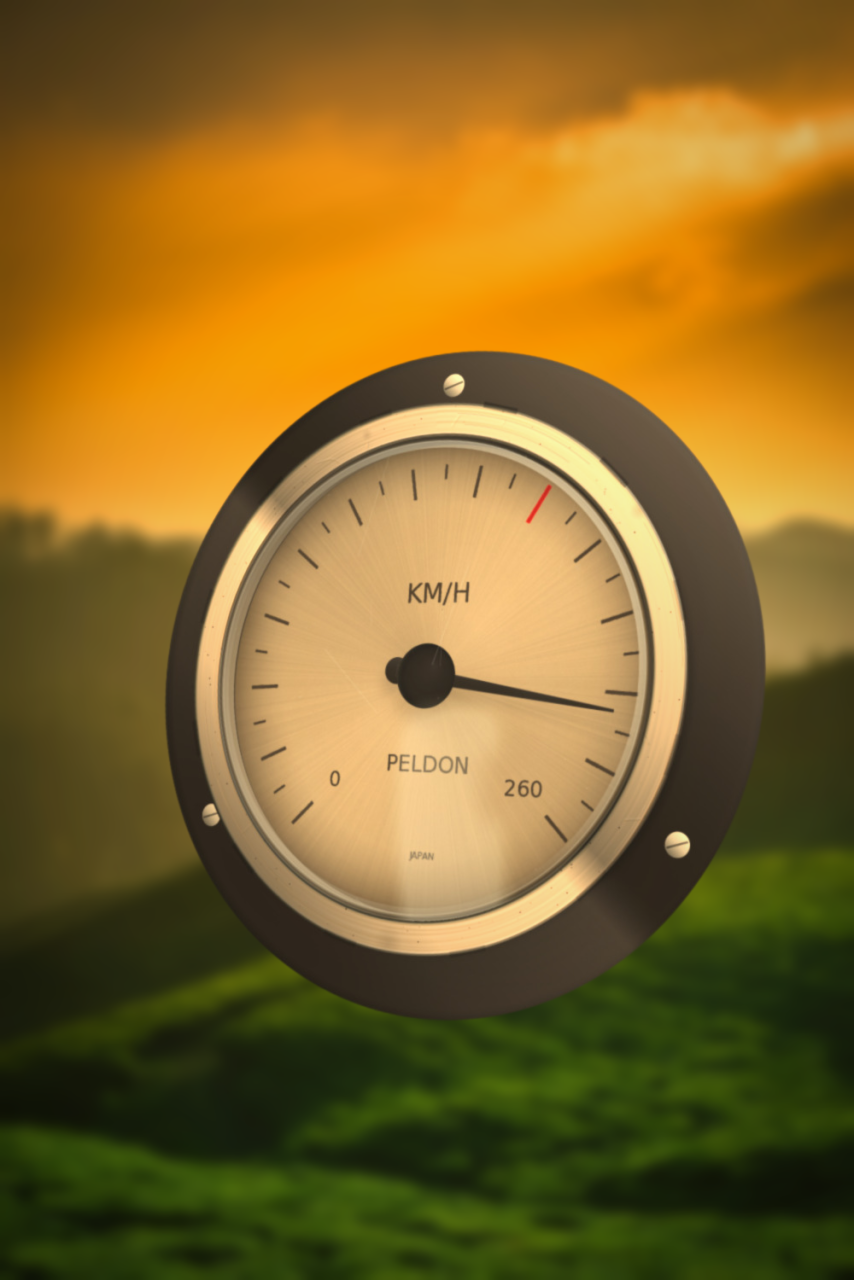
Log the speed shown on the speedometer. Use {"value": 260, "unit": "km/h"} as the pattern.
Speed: {"value": 225, "unit": "km/h"}
